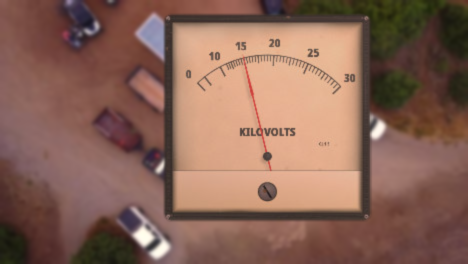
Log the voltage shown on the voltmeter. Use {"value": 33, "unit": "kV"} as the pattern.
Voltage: {"value": 15, "unit": "kV"}
